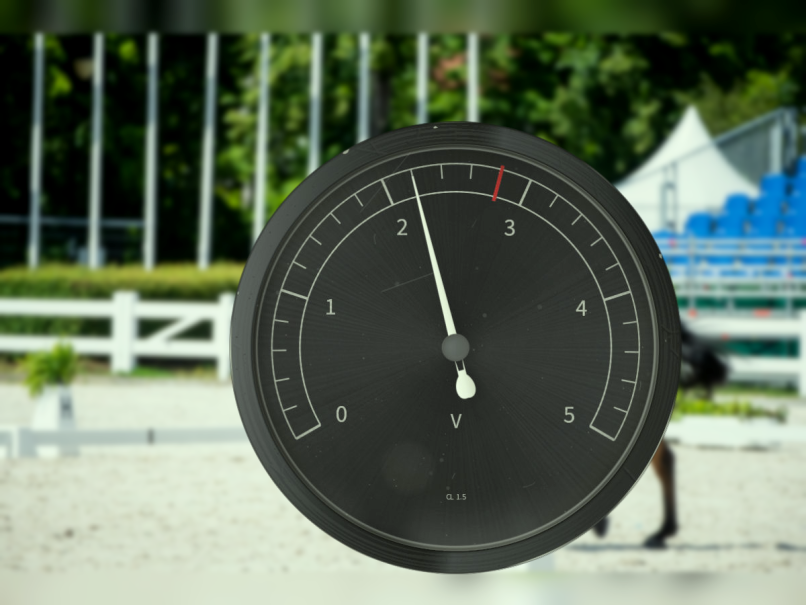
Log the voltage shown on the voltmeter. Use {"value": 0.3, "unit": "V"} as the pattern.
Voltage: {"value": 2.2, "unit": "V"}
